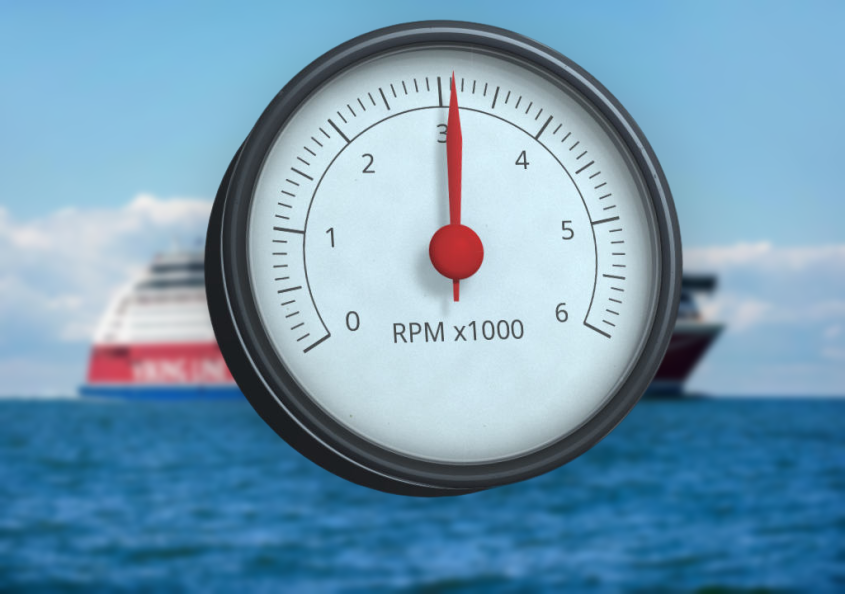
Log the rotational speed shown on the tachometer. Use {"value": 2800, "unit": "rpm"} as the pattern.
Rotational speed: {"value": 3100, "unit": "rpm"}
